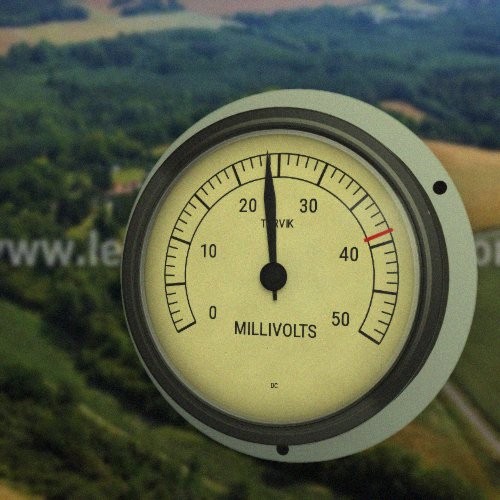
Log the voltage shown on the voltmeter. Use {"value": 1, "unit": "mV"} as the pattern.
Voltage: {"value": 24, "unit": "mV"}
